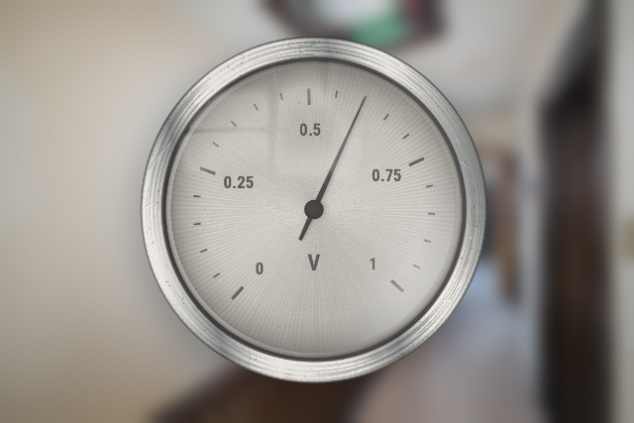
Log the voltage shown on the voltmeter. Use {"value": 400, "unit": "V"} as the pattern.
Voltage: {"value": 0.6, "unit": "V"}
